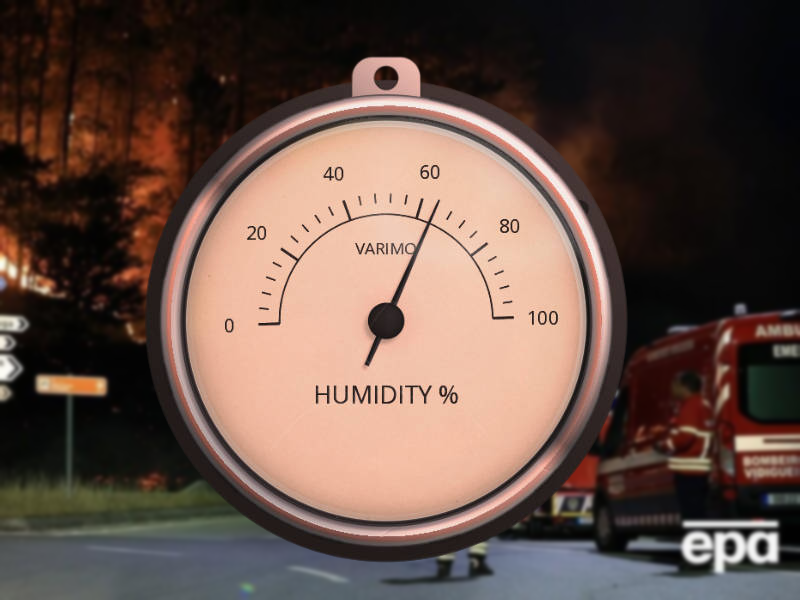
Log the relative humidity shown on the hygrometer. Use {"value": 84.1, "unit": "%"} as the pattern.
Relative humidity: {"value": 64, "unit": "%"}
